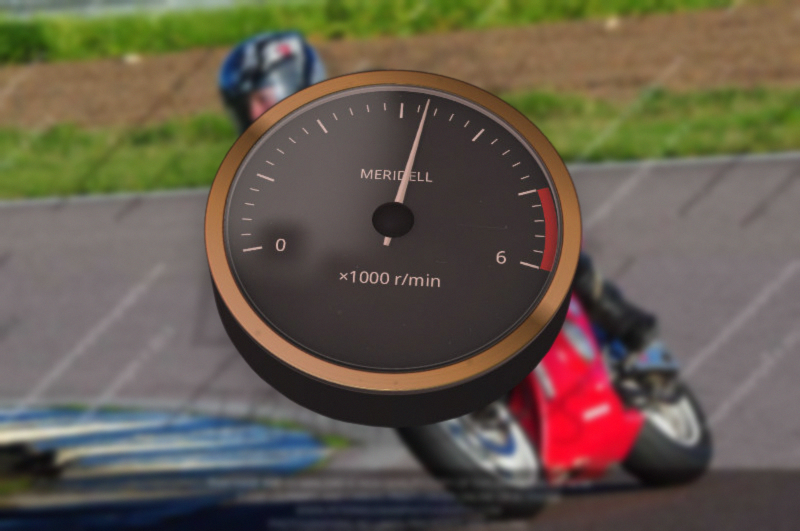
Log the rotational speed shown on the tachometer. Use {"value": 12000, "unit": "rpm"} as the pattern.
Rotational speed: {"value": 3300, "unit": "rpm"}
